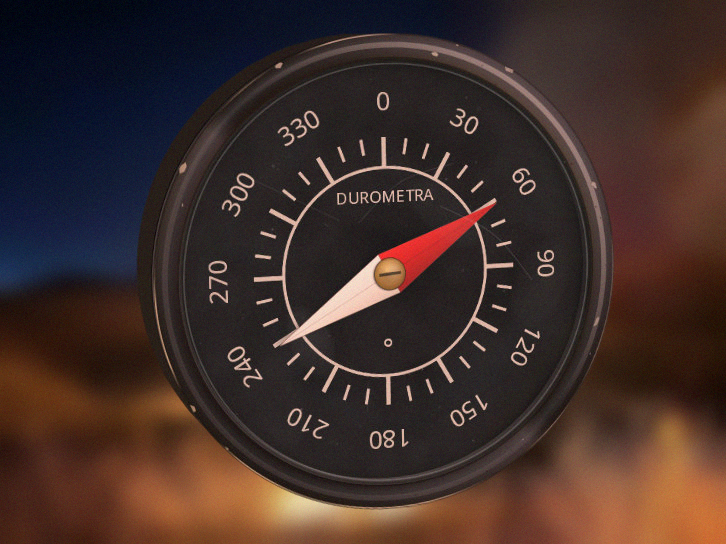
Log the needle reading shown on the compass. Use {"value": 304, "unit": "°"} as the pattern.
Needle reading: {"value": 60, "unit": "°"}
